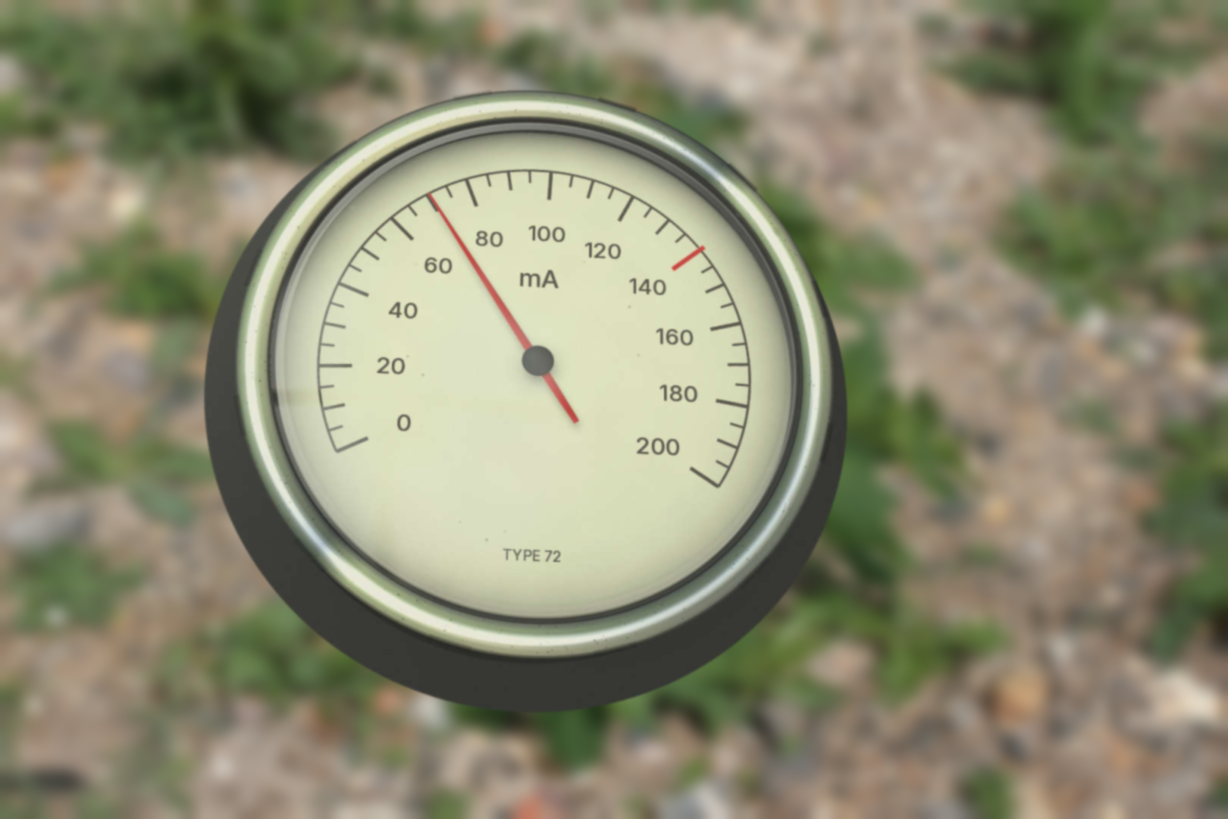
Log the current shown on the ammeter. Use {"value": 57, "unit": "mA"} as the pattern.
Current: {"value": 70, "unit": "mA"}
